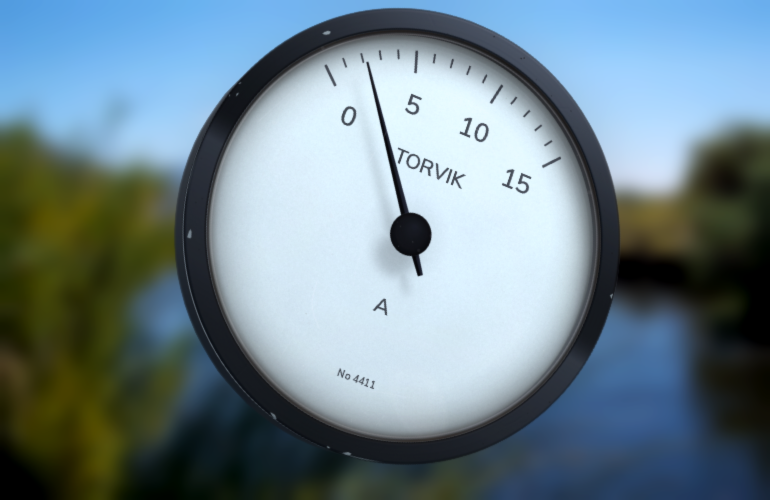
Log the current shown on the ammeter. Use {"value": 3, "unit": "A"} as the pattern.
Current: {"value": 2, "unit": "A"}
